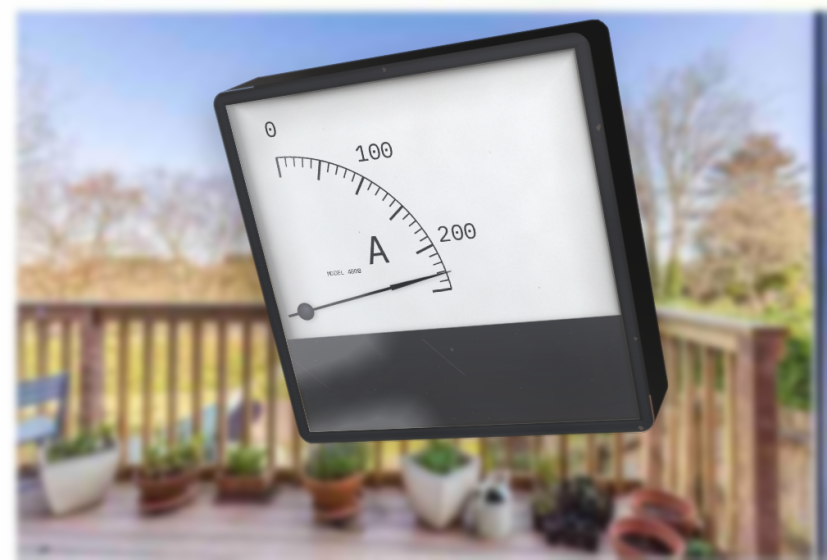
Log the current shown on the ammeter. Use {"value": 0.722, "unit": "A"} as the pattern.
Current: {"value": 230, "unit": "A"}
